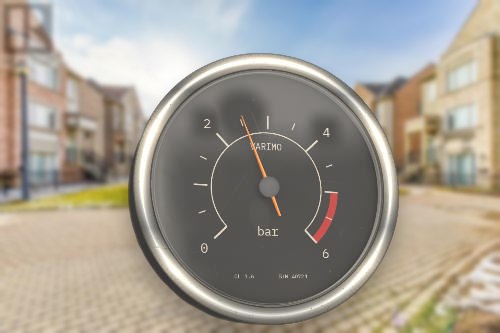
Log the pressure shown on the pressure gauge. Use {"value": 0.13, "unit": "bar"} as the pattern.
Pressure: {"value": 2.5, "unit": "bar"}
